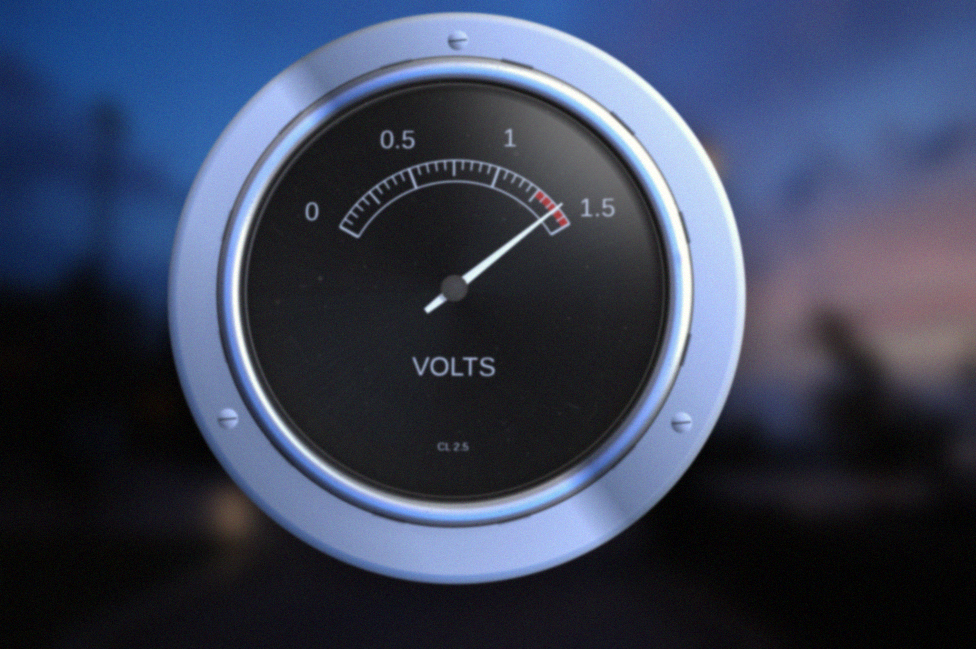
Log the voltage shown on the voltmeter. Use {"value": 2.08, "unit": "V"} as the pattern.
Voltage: {"value": 1.4, "unit": "V"}
